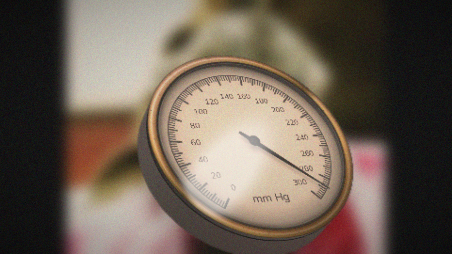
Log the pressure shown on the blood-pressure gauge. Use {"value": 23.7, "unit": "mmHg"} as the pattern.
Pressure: {"value": 290, "unit": "mmHg"}
